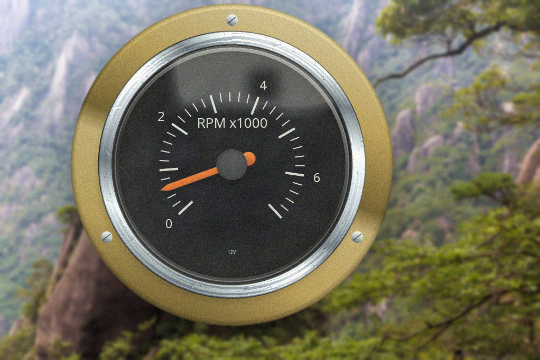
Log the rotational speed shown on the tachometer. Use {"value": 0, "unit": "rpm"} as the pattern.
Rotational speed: {"value": 600, "unit": "rpm"}
